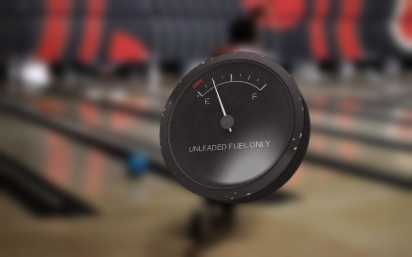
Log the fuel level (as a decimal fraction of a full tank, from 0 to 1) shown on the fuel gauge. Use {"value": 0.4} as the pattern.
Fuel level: {"value": 0.25}
